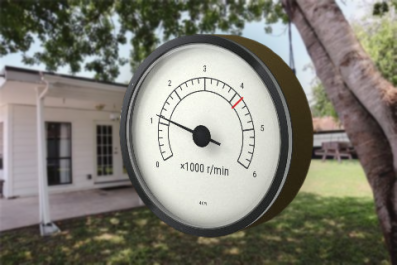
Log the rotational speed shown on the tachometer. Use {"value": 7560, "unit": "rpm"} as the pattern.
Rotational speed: {"value": 1200, "unit": "rpm"}
